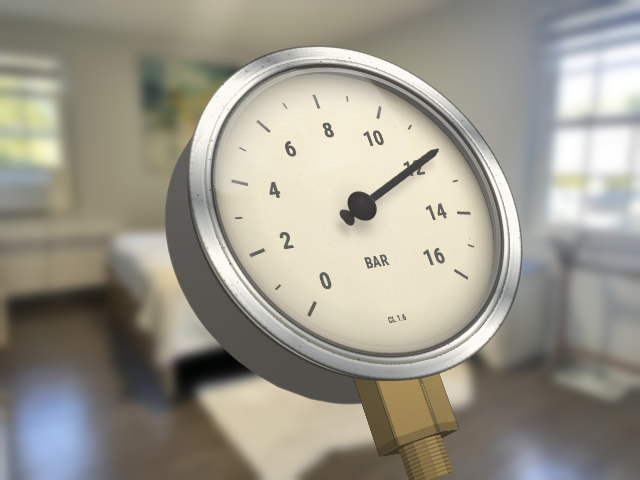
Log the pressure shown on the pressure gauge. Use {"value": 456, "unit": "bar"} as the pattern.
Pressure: {"value": 12, "unit": "bar"}
